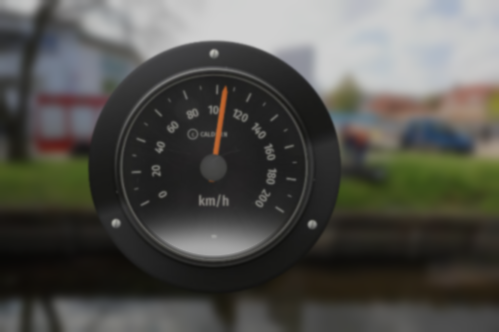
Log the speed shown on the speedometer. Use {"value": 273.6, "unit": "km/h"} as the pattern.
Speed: {"value": 105, "unit": "km/h"}
